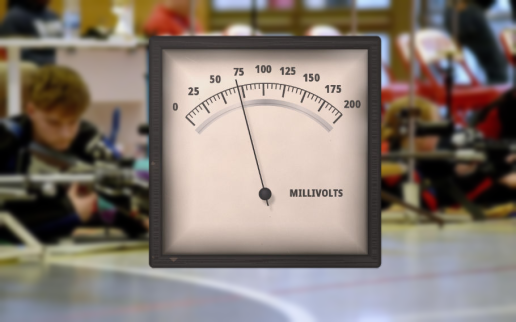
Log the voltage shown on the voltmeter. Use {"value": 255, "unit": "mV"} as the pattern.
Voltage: {"value": 70, "unit": "mV"}
